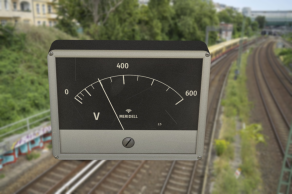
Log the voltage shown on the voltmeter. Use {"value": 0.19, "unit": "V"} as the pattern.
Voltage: {"value": 300, "unit": "V"}
